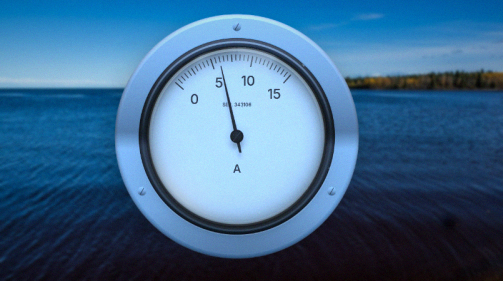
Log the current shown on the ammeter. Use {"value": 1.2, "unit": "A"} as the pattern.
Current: {"value": 6, "unit": "A"}
